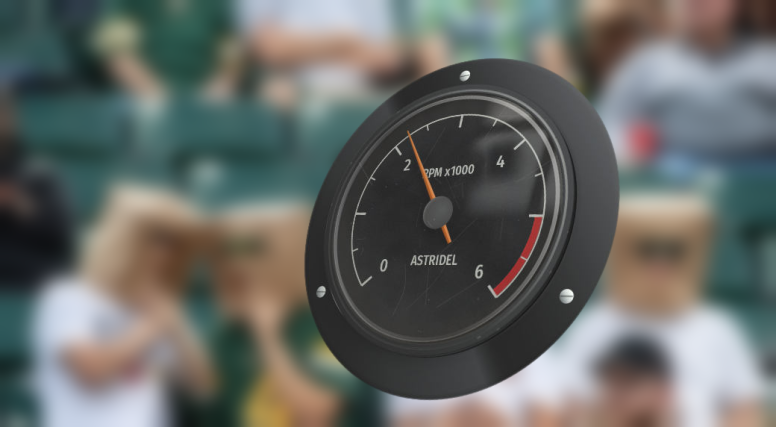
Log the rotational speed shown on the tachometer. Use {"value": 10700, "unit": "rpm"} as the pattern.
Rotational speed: {"value": 2250, "unit": "rpm"}
